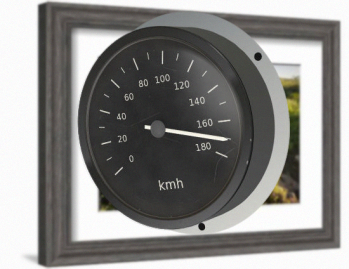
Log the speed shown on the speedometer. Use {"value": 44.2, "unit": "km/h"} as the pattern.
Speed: {"value": 170, "unit": "km/h"}
